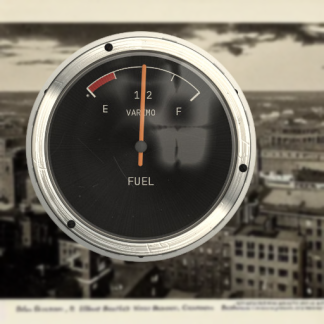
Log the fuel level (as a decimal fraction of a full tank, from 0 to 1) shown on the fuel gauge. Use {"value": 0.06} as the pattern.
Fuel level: {"value": 0.5}
